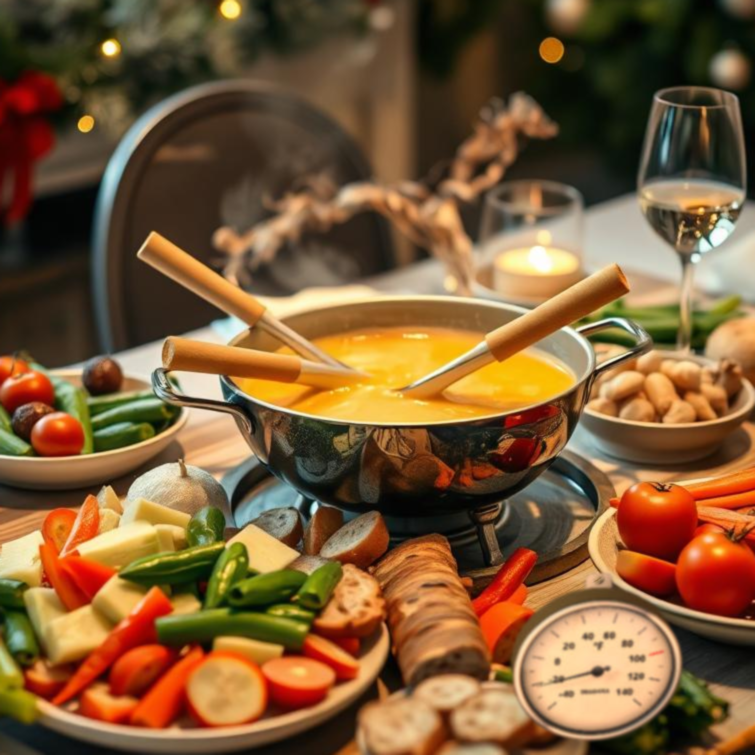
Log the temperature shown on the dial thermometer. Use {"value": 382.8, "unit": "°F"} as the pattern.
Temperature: {"value": -20, "unit": "°F"}
